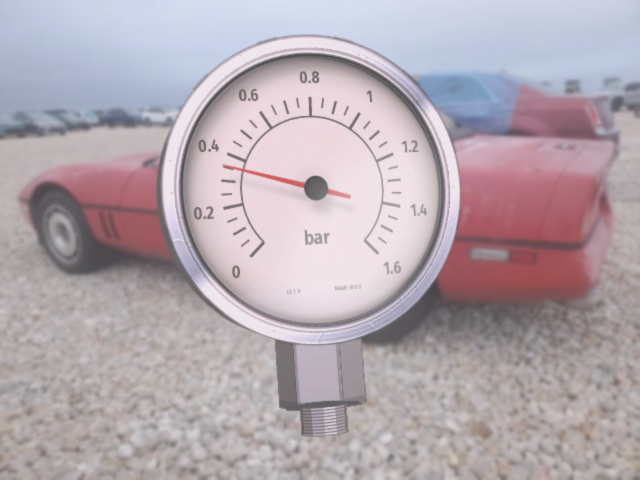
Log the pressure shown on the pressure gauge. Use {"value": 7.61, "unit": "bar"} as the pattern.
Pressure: {"value": 0.35, "unit": "bar"}
